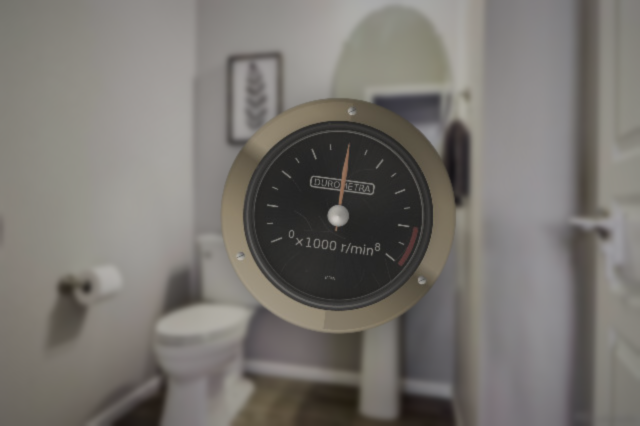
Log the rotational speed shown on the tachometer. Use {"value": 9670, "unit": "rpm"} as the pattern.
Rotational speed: {"value": 4000, "unit": "rpm"}
